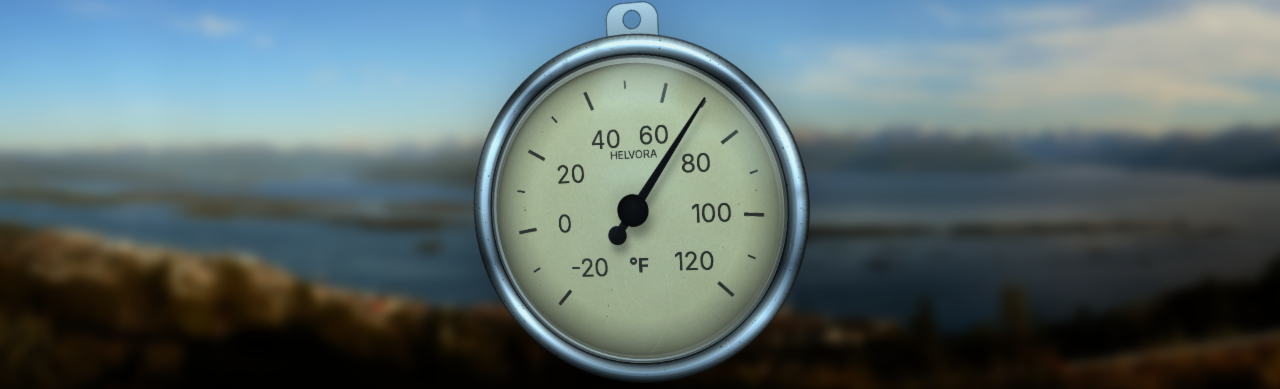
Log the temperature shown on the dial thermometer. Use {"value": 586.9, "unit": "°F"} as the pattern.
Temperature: {"value": 70, "unit": "°F"}
